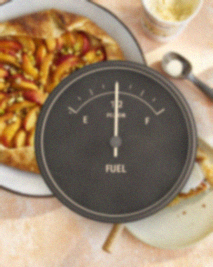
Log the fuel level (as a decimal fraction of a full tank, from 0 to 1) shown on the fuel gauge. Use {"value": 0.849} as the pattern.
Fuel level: {"value": 0.5}
